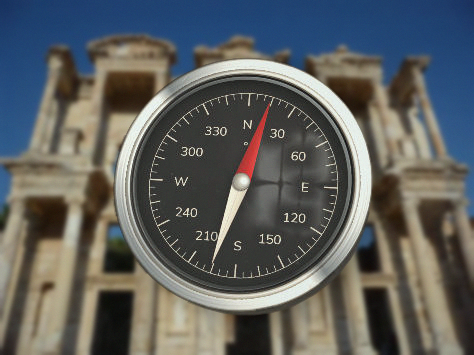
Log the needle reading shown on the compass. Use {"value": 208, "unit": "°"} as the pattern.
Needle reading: {"value": 15, "unit": "°"}
